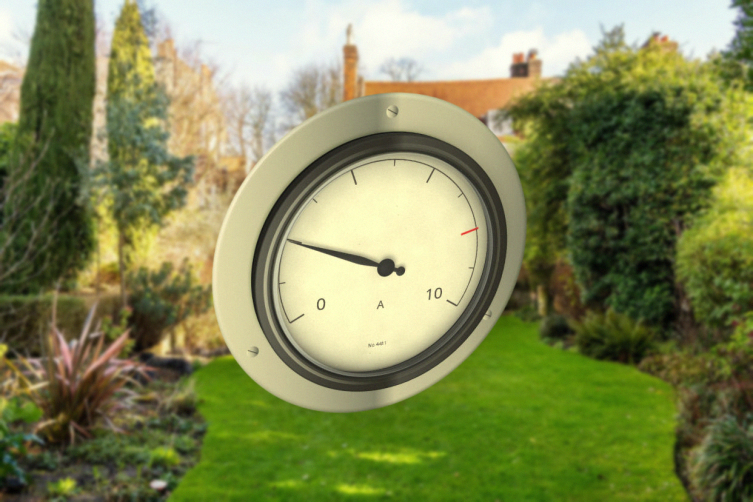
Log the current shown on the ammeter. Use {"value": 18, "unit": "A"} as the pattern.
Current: {"value": 2, "unit": "A"}
